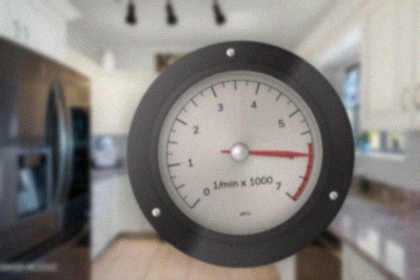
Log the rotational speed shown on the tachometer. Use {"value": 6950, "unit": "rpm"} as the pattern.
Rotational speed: {"value": 6000, "unit": "rpm"}
